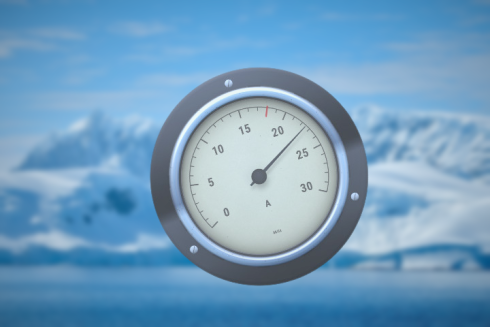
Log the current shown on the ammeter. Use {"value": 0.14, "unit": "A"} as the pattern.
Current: {"value": 22.5, "unit": "A"}
